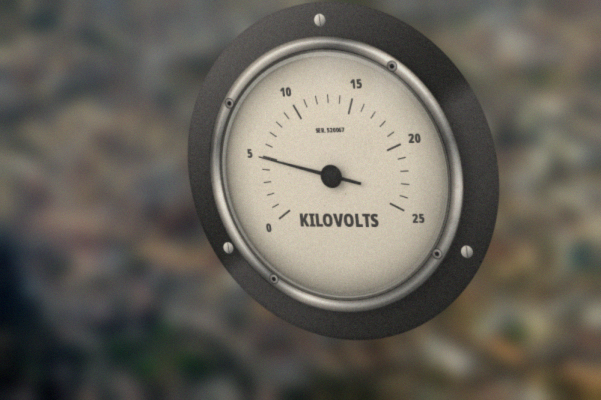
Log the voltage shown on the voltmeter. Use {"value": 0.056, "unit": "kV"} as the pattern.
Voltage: {"value": 5, "unit": "kV"}
